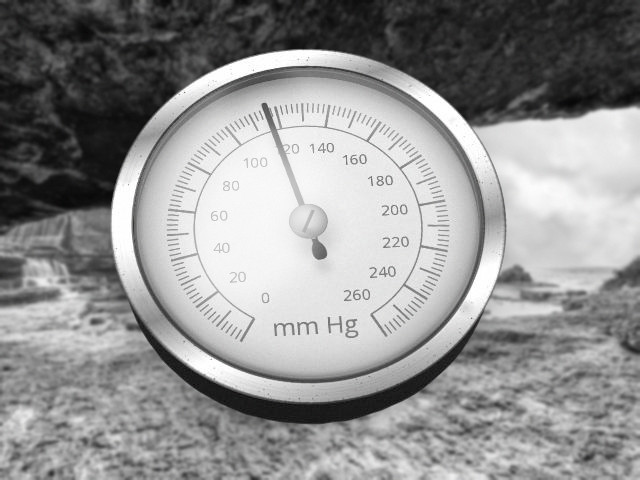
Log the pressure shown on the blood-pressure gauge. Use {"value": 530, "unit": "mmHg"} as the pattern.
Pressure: {"value": 116, "unit": "mmHg"}
